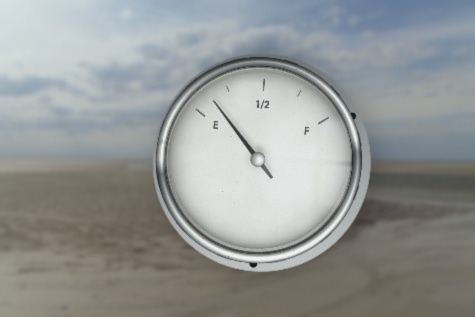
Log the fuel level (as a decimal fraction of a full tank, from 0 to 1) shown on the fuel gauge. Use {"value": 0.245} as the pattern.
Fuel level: {"value": 0.125}
